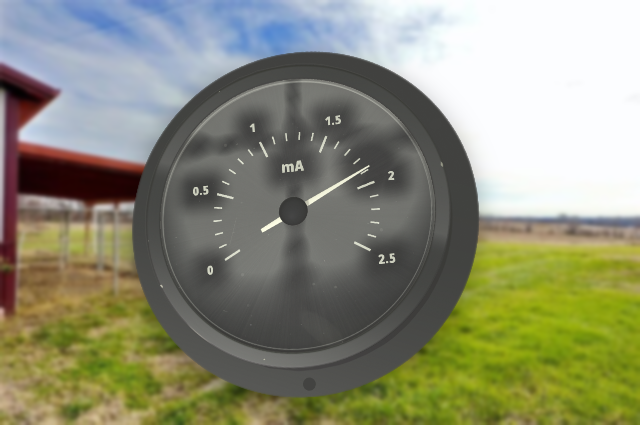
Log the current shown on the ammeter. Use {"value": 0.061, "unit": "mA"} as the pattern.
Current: {"value": 1.9, "unit": "mA"}
